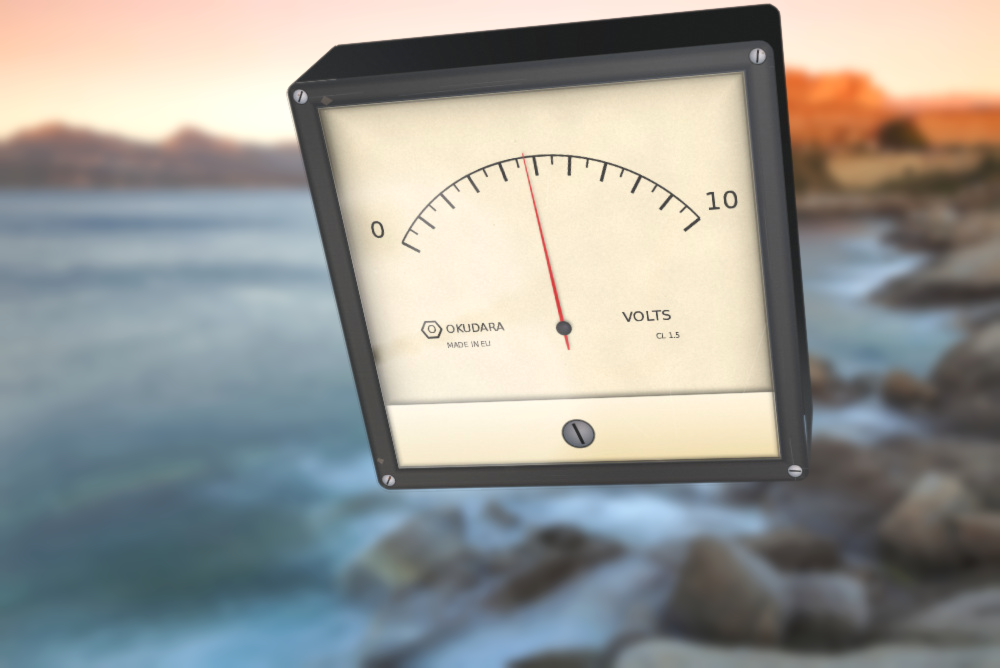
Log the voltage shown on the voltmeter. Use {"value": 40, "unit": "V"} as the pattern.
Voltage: {"value": 4.75, "unit": "V"}
